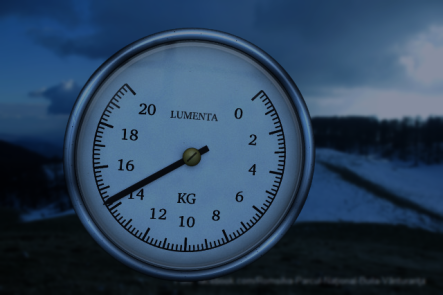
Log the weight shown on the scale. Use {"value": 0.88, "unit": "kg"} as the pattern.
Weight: {"value": 14.4, "unit": "kg"}
